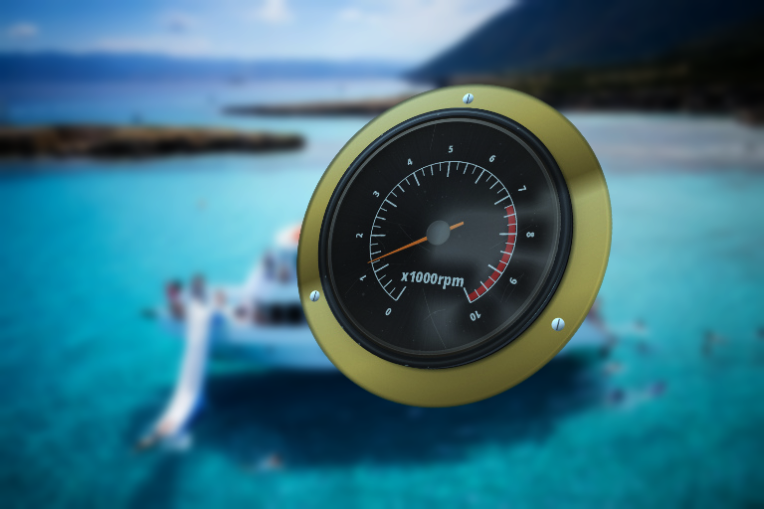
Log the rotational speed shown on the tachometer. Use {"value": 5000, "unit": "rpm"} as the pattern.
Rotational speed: {"value": 1250, "unit": "rpm"}
